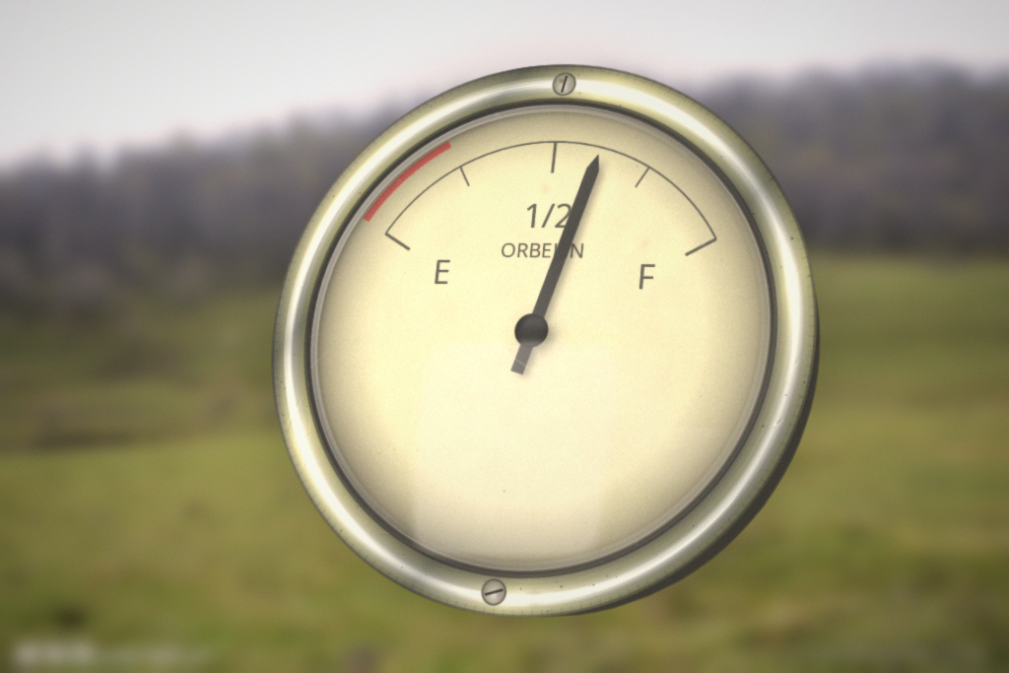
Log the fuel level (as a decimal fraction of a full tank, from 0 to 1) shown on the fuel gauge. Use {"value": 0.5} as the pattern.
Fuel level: {"value": 0.625}
